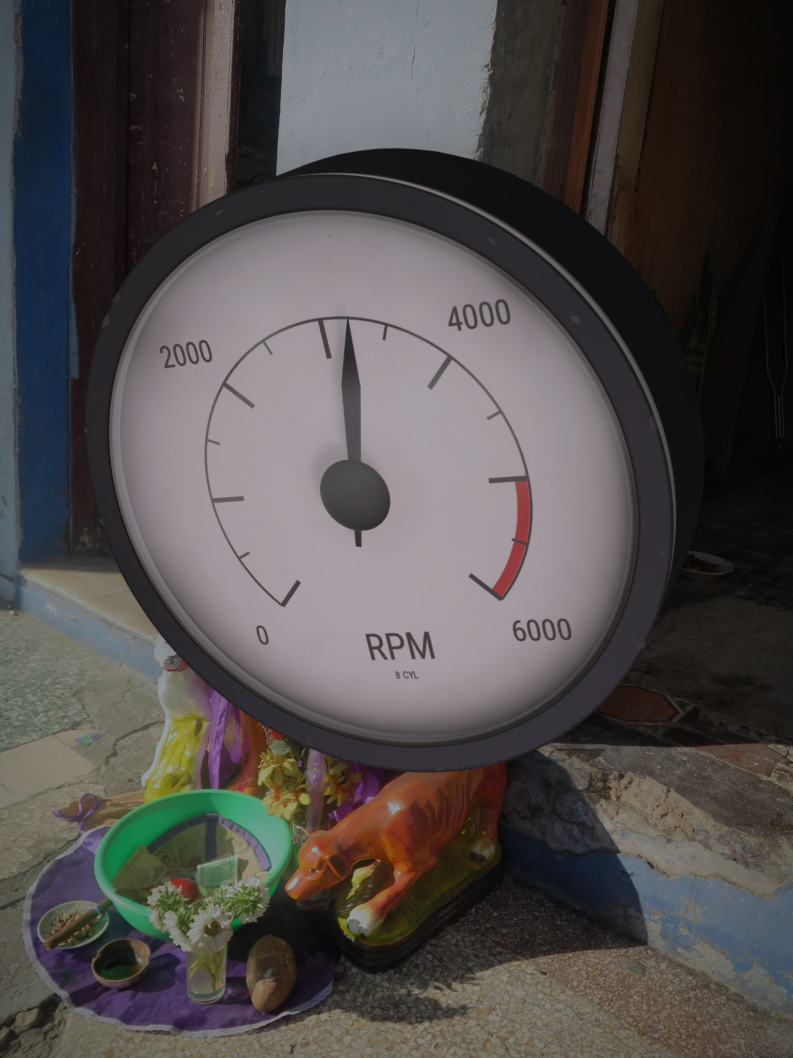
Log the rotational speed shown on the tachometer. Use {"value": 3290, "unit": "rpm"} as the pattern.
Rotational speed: {"value": 3250, "unit": "rpm"}
